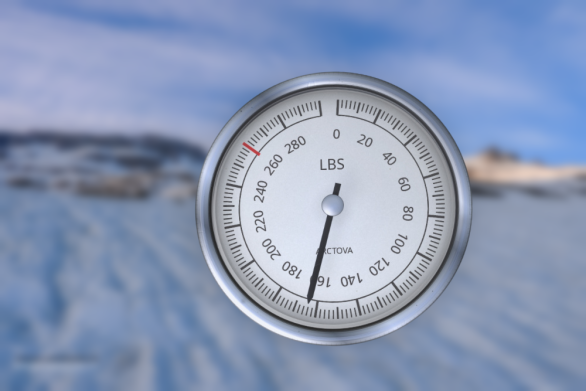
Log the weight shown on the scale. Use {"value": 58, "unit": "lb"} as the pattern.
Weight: {"value": 164, "unit": "lb"}
